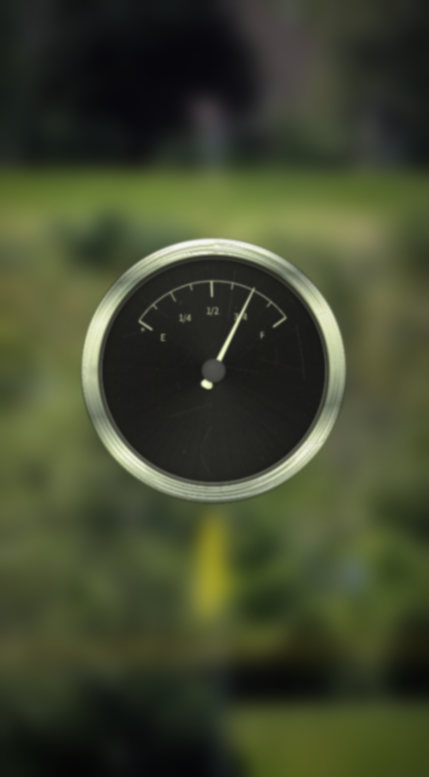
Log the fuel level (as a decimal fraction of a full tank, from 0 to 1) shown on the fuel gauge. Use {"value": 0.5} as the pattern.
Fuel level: {"value": 0.75}
